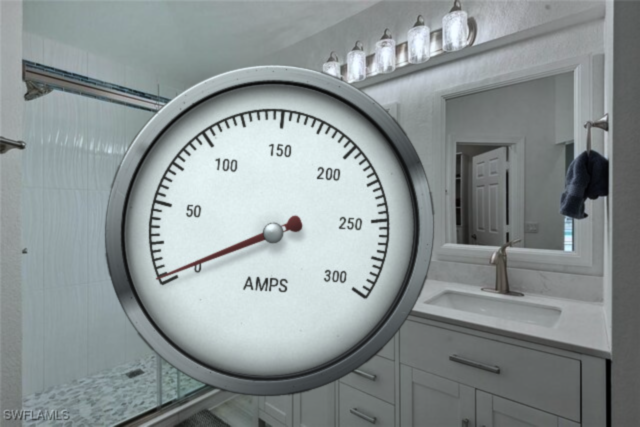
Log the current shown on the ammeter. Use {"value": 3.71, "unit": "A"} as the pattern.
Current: {"value": 5, "unit": "A"}
